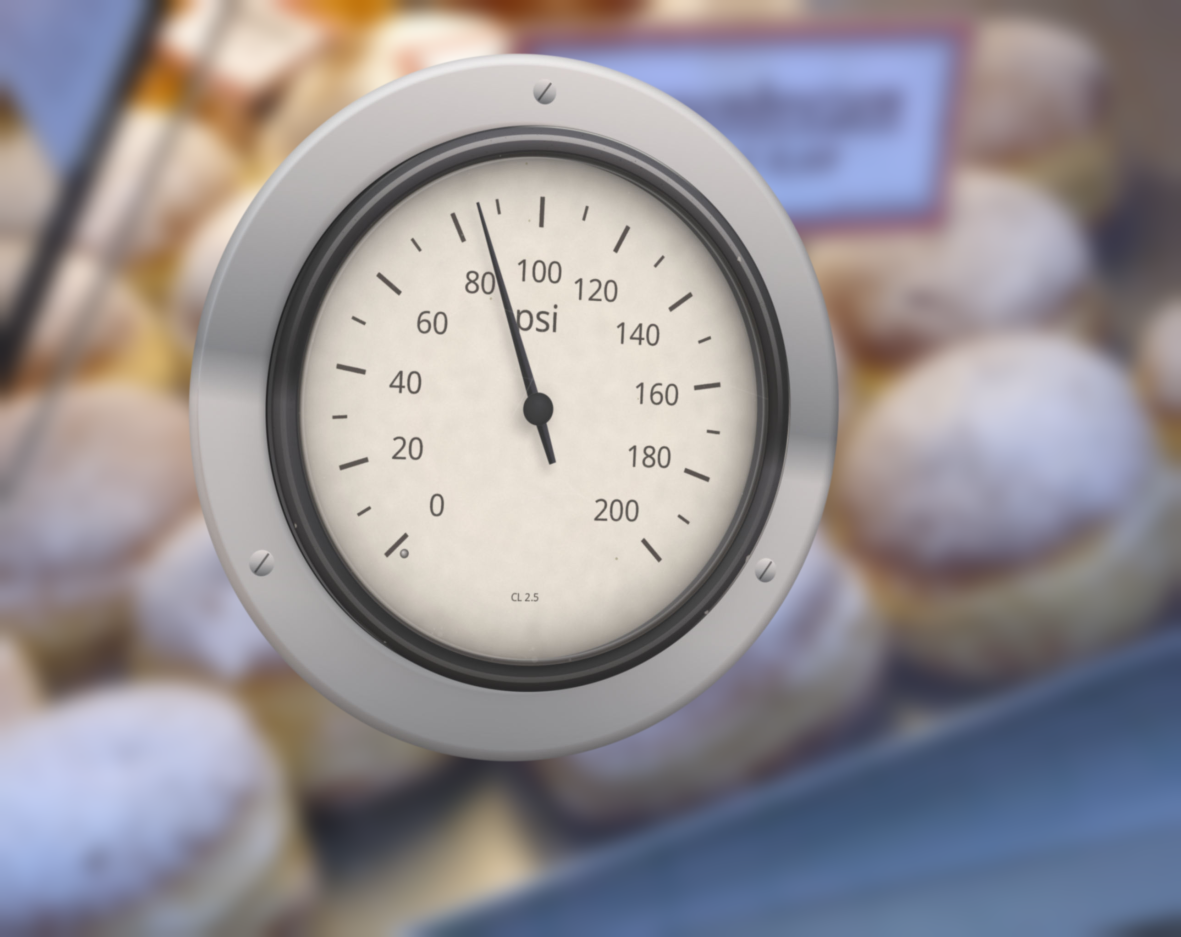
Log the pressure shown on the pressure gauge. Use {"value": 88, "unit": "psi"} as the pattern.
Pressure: {"value": 85, "unit": "psi"}
